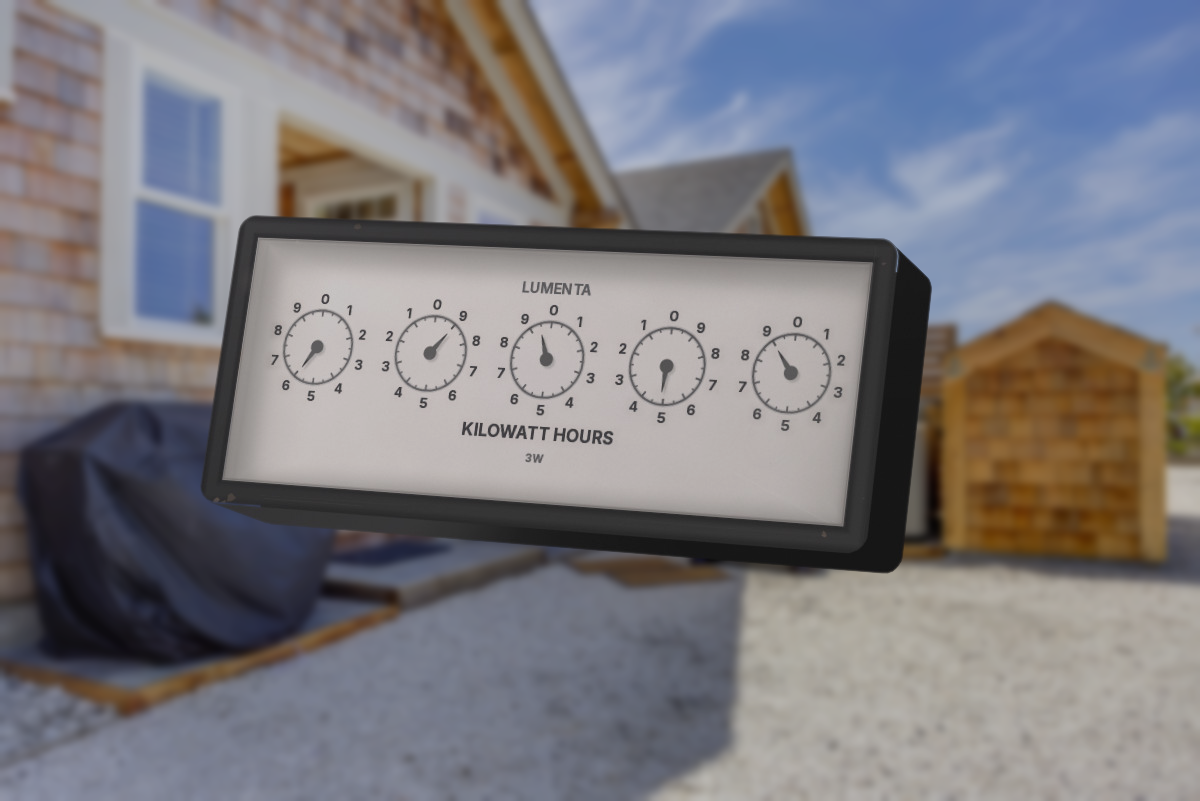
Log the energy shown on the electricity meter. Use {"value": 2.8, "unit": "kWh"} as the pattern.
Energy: {"value": 58949, "unit": "kWh"}
